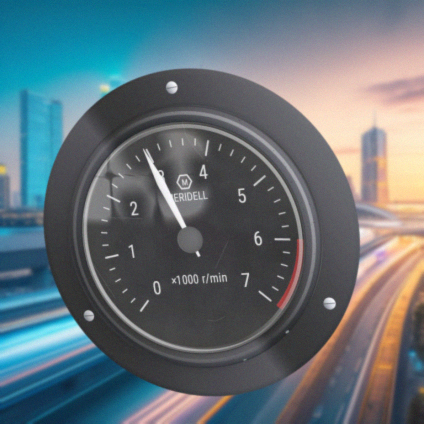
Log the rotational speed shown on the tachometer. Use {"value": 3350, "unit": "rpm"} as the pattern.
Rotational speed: {"value": 3000, "unit": "rpm"}
